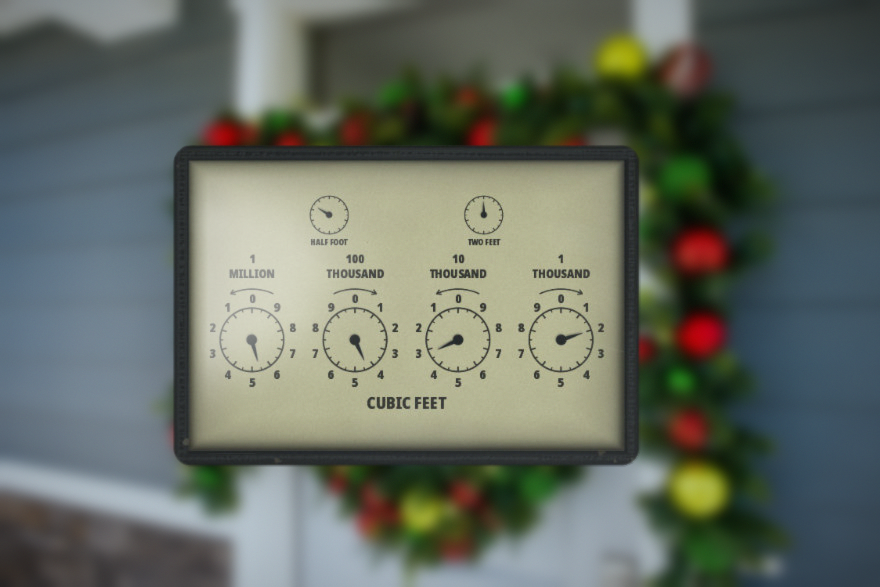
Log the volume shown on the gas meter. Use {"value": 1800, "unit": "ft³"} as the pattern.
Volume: {"value": 543200, "unit": "ft³"}
